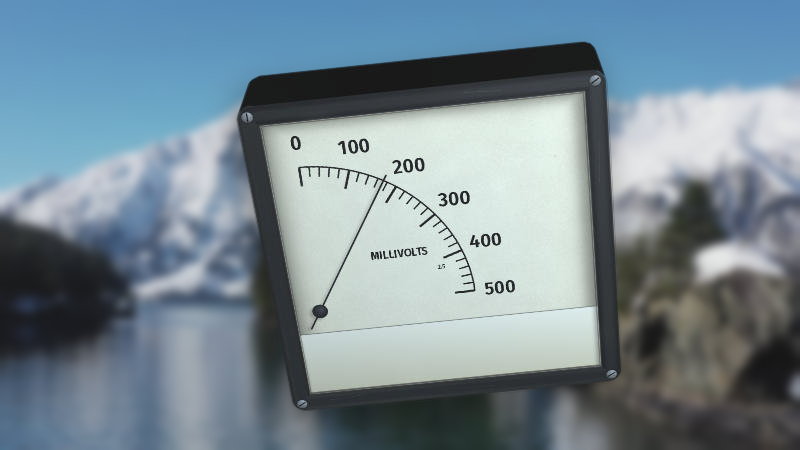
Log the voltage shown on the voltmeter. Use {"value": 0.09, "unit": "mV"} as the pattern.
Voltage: {"value": 170, "unit": "mV"}
